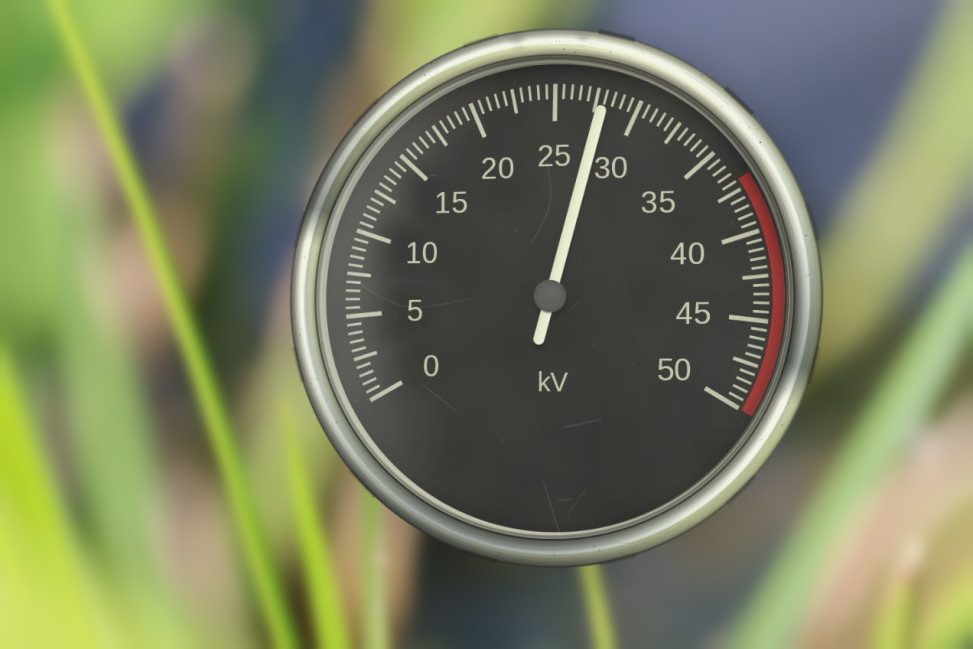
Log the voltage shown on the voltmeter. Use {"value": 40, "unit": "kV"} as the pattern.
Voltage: {"value": 28, "unit": "kV"}
